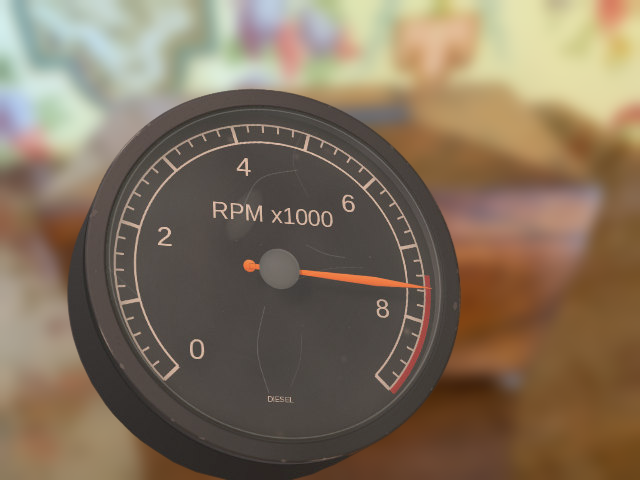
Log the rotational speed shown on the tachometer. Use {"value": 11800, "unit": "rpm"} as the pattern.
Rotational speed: {"value": 7600, "unit": "rpm"}
